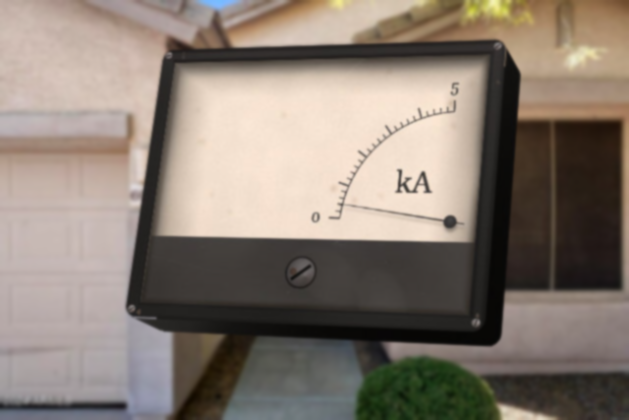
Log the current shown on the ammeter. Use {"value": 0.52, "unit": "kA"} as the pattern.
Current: {"value": 0.4, "unit": "kA"}
